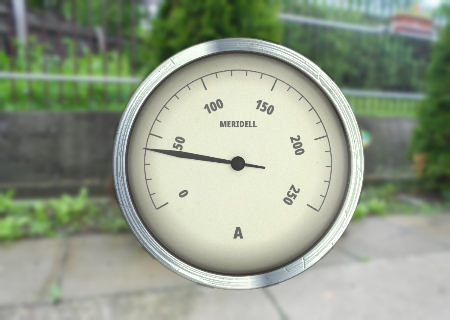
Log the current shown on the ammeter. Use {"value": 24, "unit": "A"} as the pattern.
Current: {"value": 40, "unit": "A"}
